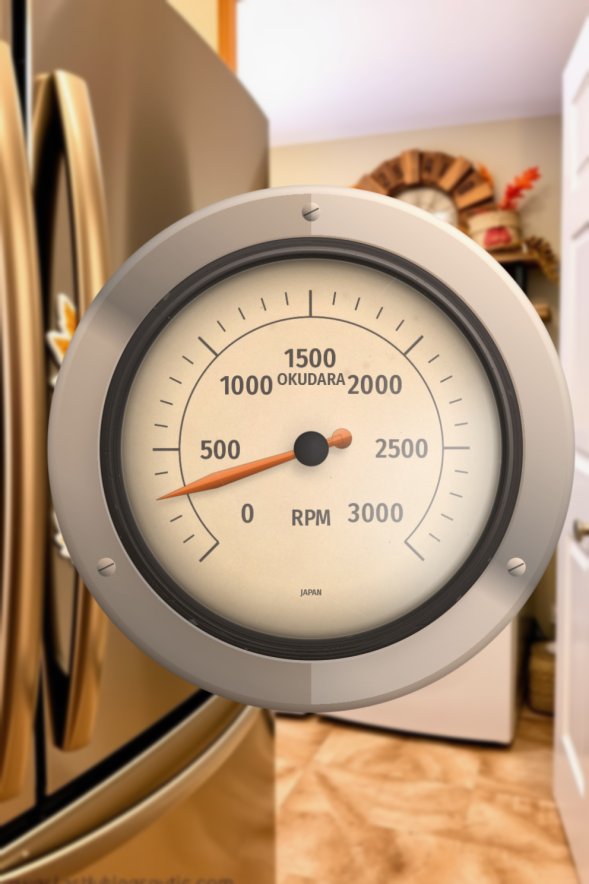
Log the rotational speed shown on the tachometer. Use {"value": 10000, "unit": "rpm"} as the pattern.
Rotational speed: {"value": 300, "unit": "rpm"}
